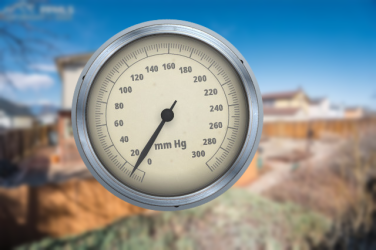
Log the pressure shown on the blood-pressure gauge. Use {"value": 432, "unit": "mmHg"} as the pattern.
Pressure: {"value": 10, "unit": "mmHg"}
